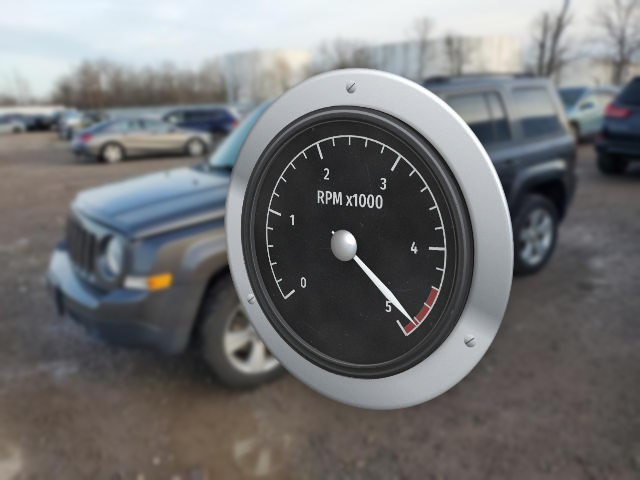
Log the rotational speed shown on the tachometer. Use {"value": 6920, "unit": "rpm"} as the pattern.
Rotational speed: {"value": 4800, "unit": "rpm"}
